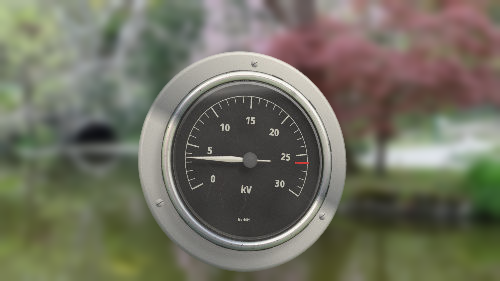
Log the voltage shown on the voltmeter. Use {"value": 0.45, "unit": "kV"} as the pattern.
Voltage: {"value": 3.5, "unit": "kV"}
